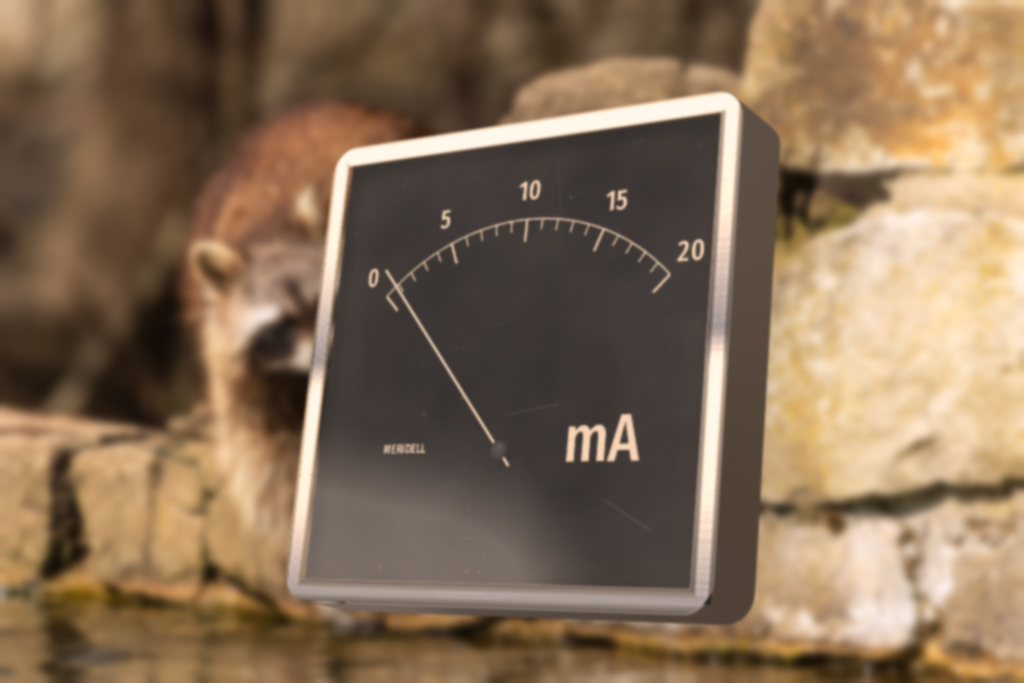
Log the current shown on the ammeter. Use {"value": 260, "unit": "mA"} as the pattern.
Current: {"value": 1, "unit": "mA"}
